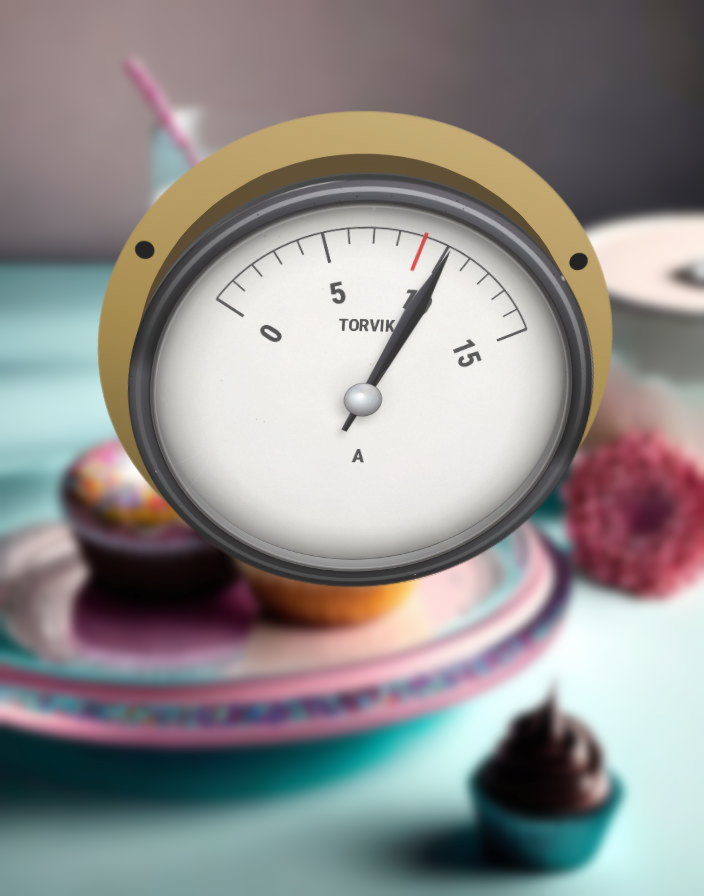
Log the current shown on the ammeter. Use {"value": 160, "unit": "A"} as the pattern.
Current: {"value": 10, "unit": "A"}
